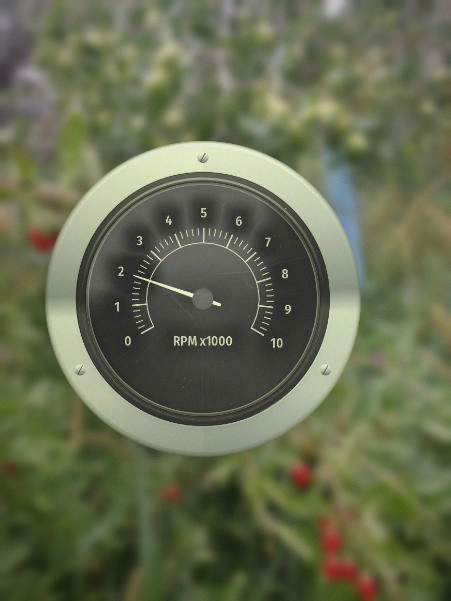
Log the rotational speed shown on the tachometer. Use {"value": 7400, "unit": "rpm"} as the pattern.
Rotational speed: {"value": 2000, "unit": "rpm"}
